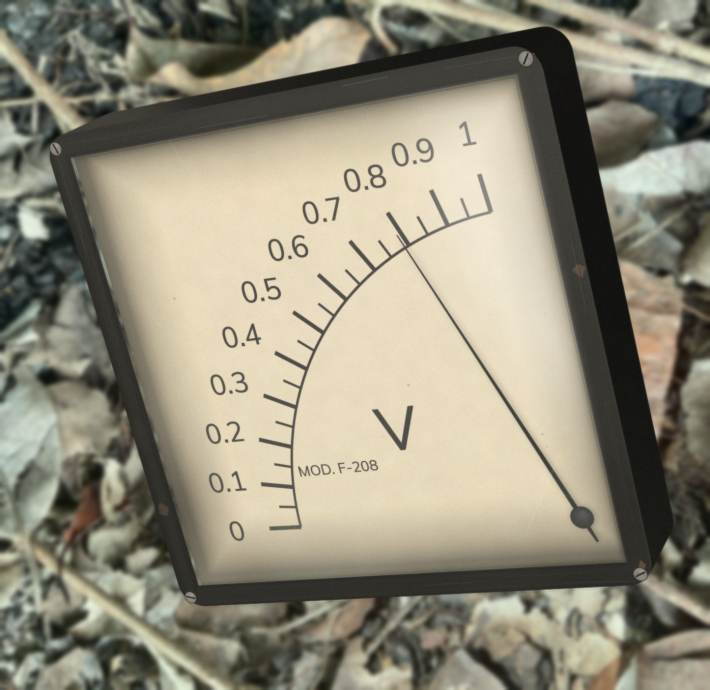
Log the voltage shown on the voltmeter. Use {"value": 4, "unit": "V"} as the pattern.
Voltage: {"value": 0.8, "unit": "V"}
